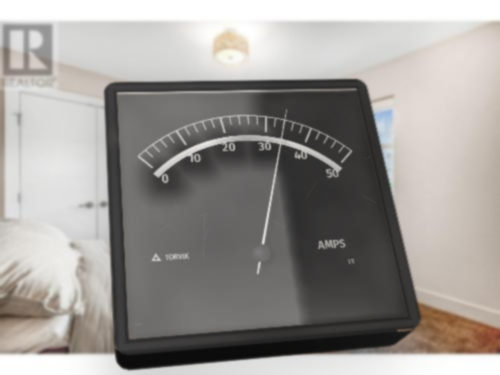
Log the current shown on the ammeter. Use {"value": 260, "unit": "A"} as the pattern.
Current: {"value": 34, "unit": "A"}
